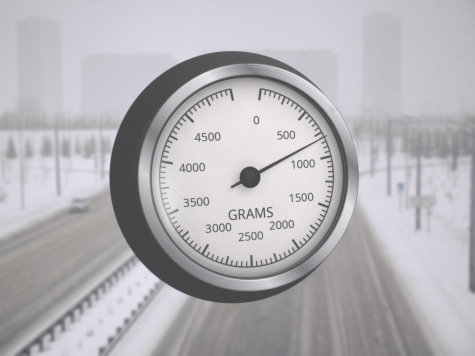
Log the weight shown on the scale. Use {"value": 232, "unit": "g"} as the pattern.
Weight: {"value": 800, "unit": "g"}
